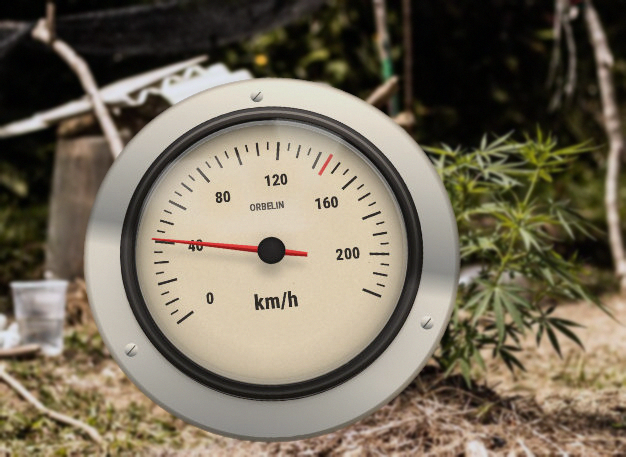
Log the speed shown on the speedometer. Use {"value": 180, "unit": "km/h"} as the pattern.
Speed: {"value": 40, "unit": "km/h"}
